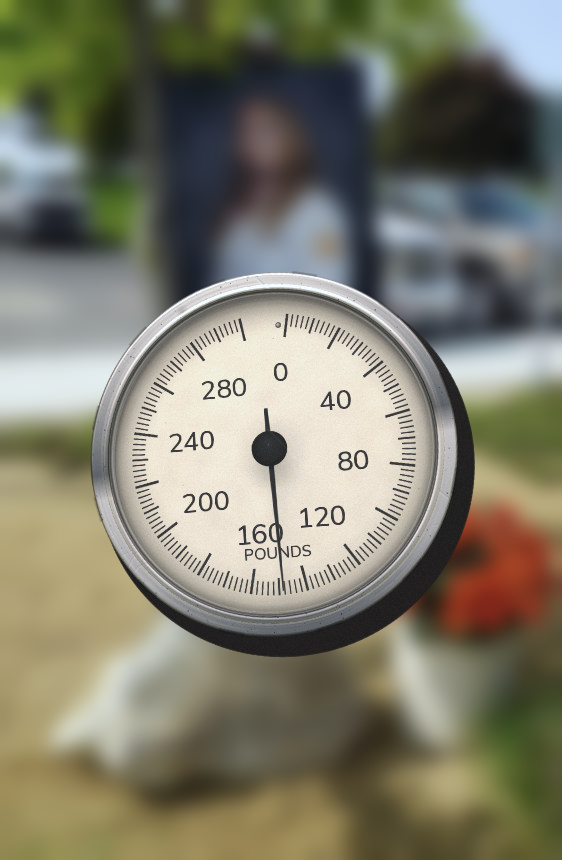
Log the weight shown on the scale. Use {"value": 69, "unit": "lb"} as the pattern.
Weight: {"value": 148, "unit": "lb"}
